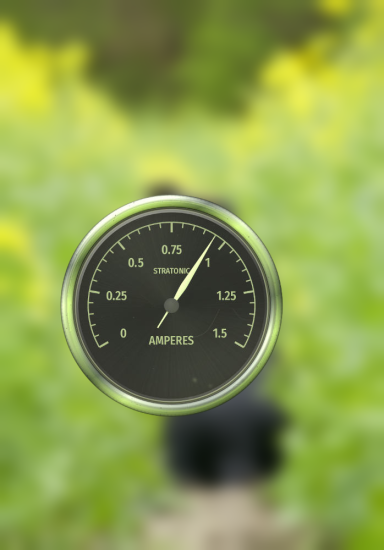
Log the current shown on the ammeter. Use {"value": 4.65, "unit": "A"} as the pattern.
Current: {"value": 0.95, "unit": "A"}
